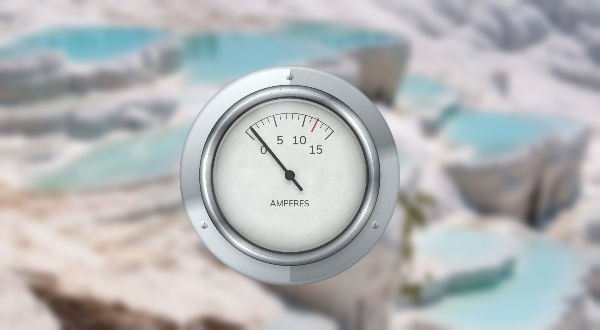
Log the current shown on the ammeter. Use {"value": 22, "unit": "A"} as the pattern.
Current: {"value": 1, "unit": "A"}
